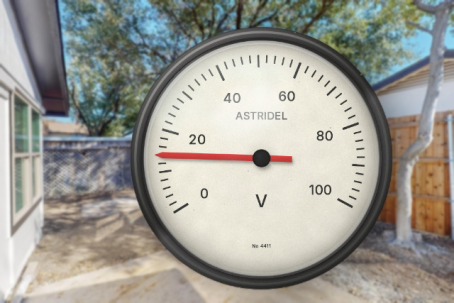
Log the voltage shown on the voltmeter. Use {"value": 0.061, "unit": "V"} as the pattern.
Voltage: {"value": 14, "unit": "V"}
